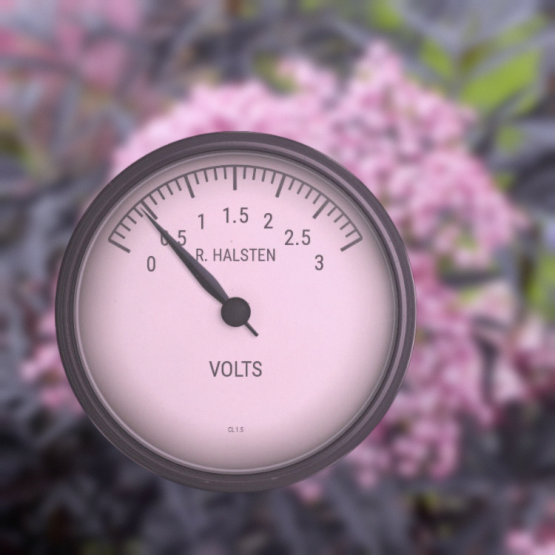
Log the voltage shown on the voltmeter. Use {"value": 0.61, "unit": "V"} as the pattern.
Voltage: {"value": 0.45, "unit": "V"}
